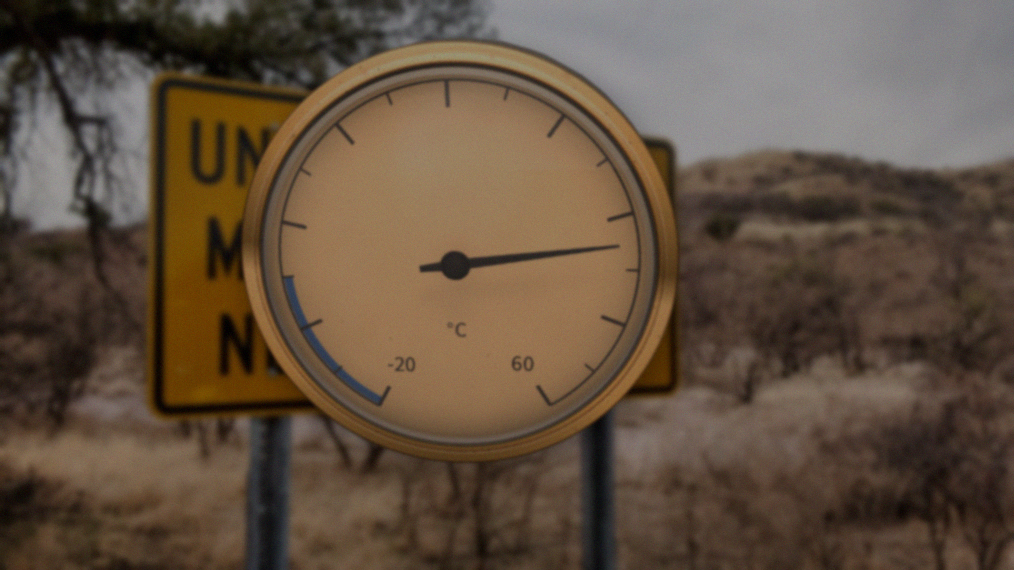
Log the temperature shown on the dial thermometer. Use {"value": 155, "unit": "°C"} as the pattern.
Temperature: {"value": 42.5, "unit": "°C"}
